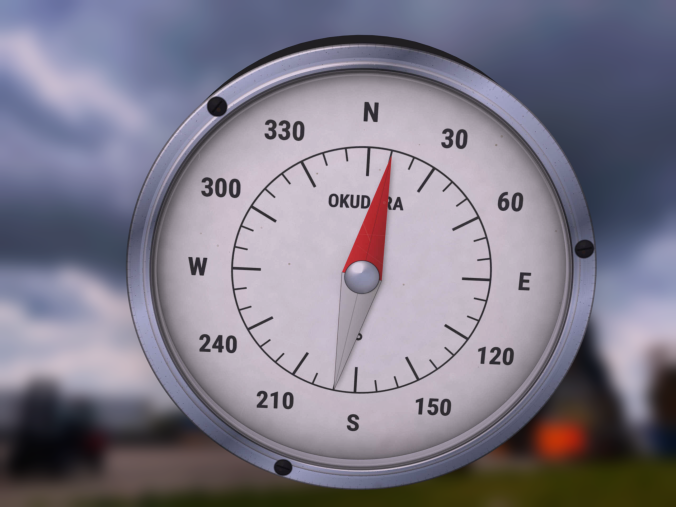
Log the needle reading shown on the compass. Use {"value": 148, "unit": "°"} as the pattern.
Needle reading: {"value": 10, "unit": "°"}
